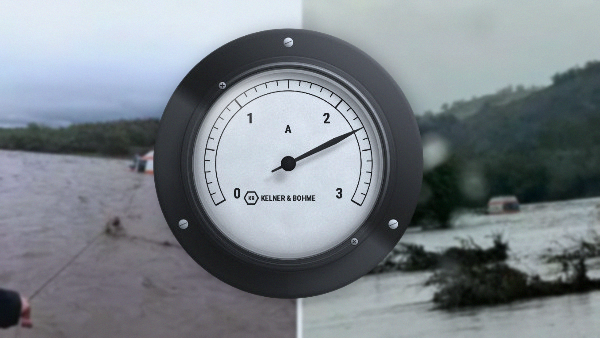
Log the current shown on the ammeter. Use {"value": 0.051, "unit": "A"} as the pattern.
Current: {"value": 2.3, "unit": "A"}
